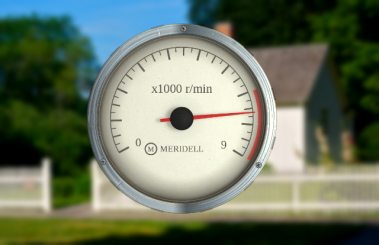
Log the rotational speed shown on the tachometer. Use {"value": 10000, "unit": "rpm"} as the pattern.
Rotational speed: {"value": 7625, "unit": "rpm"}
